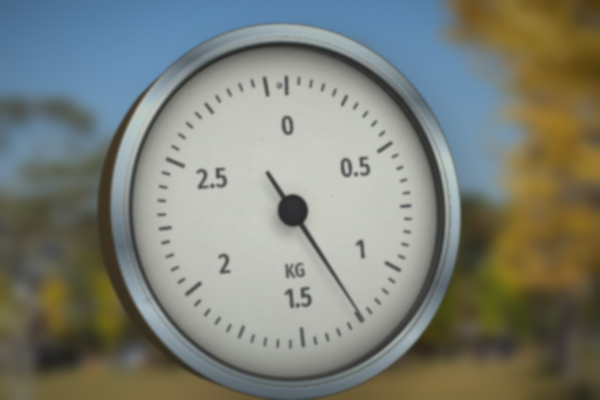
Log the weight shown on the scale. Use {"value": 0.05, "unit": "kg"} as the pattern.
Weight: {"value": 1.25, "unit": "kg"}
